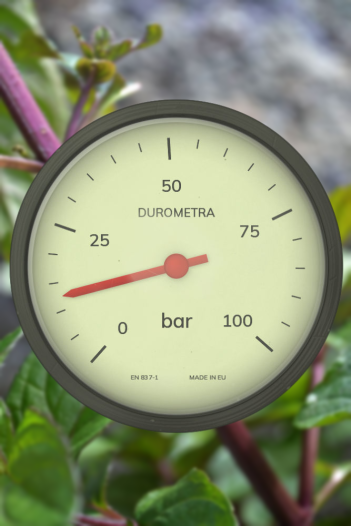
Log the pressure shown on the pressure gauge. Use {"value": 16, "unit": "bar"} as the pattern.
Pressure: {"value": 12.5, "unit": "bar"}
